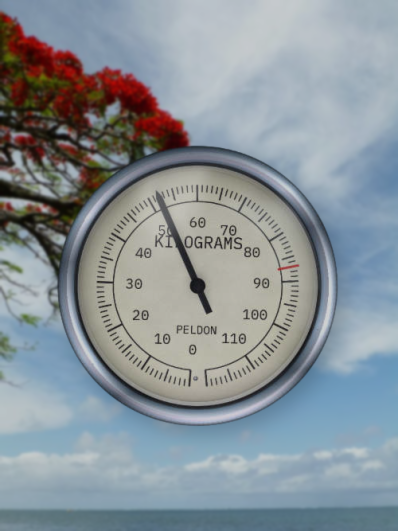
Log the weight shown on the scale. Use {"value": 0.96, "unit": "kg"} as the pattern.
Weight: {"value": 52, "unit": "kg"}
